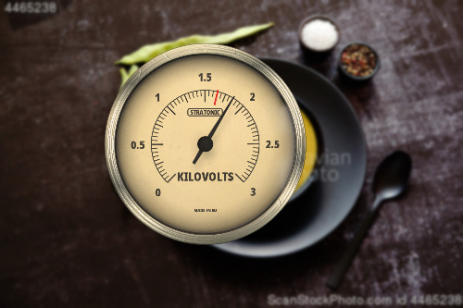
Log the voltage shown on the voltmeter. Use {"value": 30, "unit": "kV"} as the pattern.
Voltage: {"value": 1.85, "unit": "kV"}
